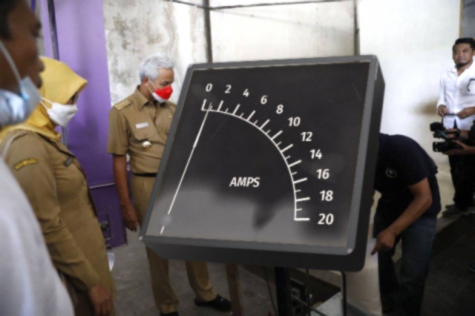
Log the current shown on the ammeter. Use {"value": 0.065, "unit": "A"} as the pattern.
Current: {"value": 1, "unit": "A"}
